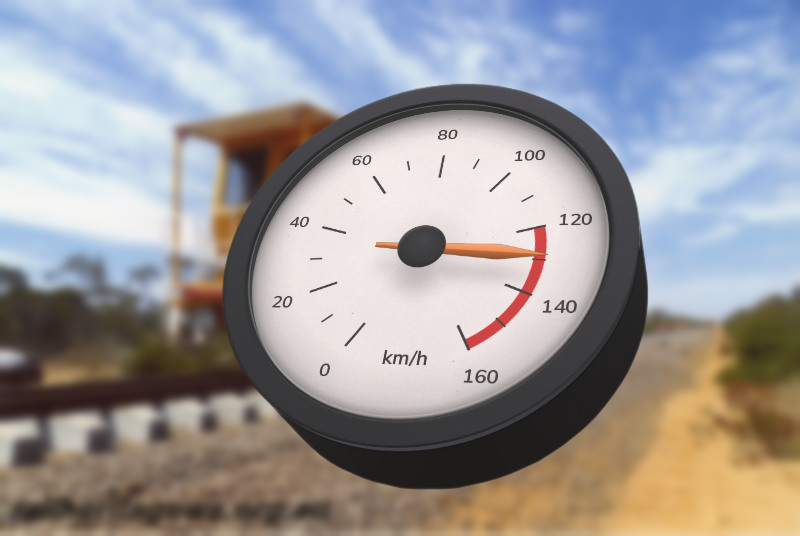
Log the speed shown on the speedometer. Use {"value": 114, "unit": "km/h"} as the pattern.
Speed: {"value": 130, "unit": "km/h"}
